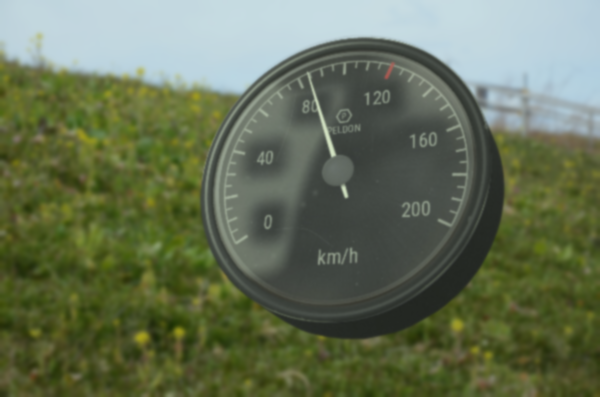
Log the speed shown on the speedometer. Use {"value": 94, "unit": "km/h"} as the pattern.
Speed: {"value": 85, "unit": "km/h"}
